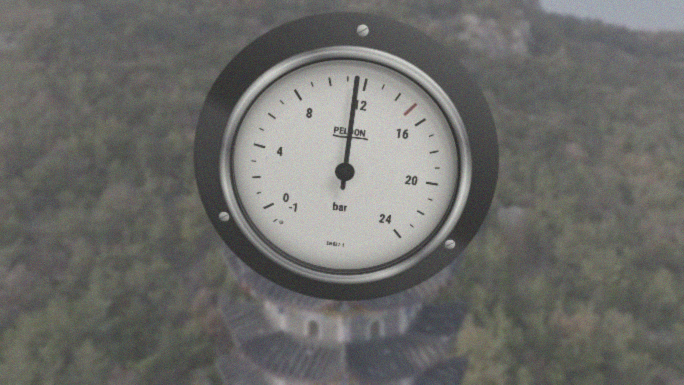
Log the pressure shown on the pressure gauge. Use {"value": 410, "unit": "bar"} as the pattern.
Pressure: {"value": 11.5, "unit": "bar"}
